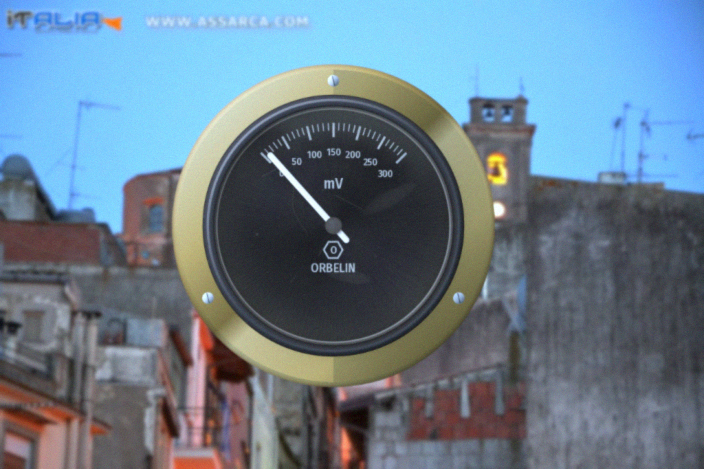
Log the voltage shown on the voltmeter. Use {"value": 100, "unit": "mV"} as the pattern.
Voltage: {"value": 10, "unit": "mV"}
